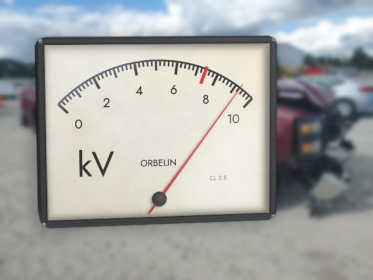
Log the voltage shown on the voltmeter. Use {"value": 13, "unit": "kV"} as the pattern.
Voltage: {"value": 9.2, "unit": "kV"}
